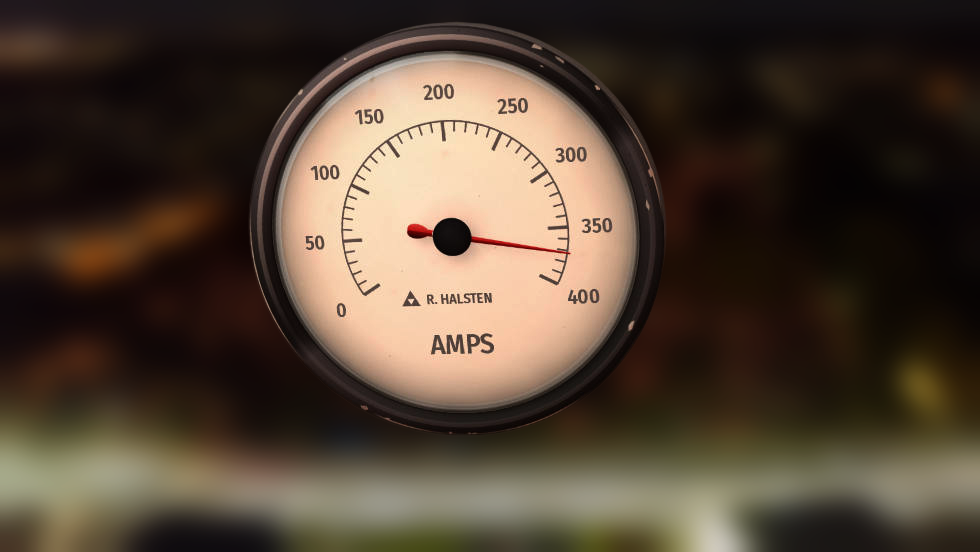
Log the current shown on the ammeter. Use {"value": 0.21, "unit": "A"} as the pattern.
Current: {"value": 370, "unit": "A"}
